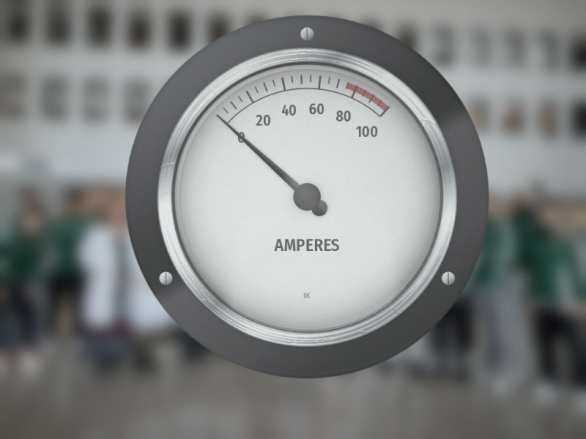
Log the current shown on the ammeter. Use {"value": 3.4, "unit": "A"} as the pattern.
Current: {"value": 0, "unit": "A"}
